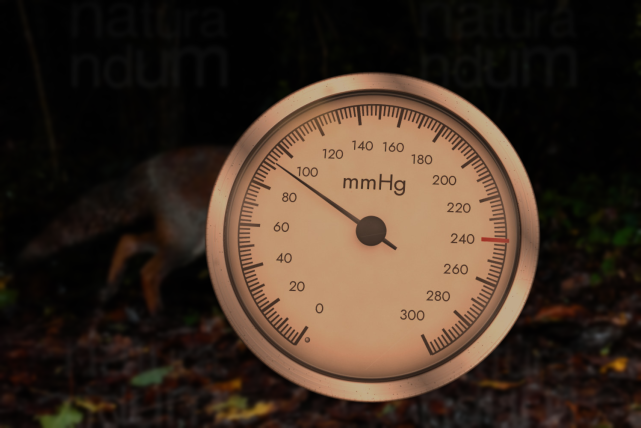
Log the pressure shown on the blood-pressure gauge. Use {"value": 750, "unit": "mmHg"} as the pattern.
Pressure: {"value": 92, "unit": "mmHg"}
